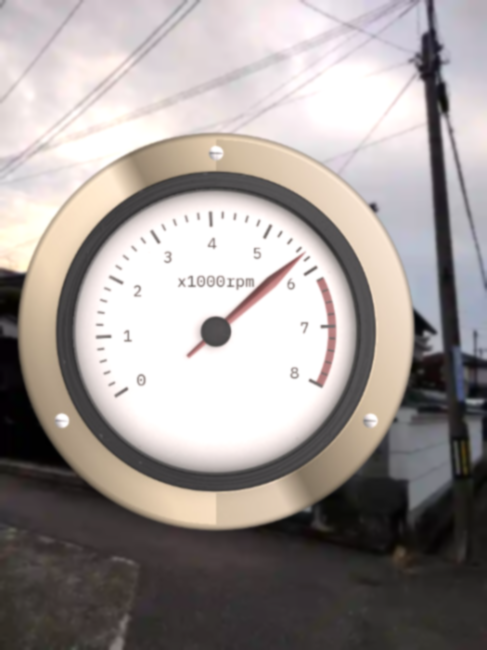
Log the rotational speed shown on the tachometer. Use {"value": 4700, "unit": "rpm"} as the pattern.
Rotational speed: {"value": 5700, "unit": "rpm"}
